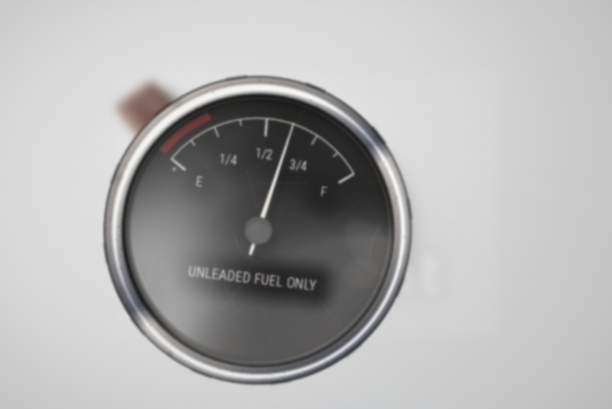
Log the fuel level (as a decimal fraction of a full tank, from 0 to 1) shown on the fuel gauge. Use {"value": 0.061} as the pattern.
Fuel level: {"value": 0.625}
